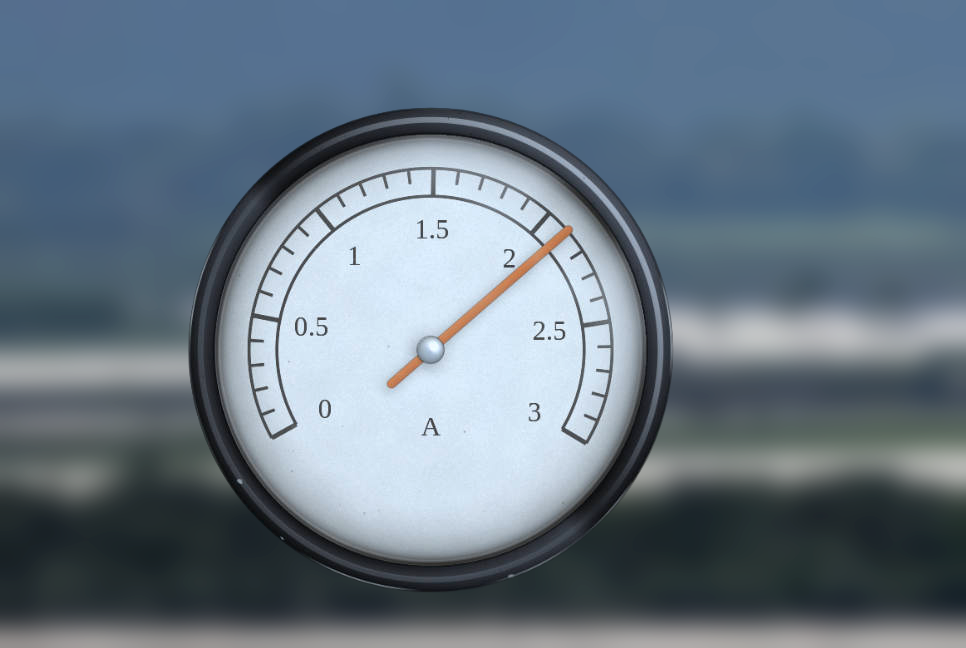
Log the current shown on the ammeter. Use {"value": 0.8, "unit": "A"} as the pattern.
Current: {"value": 2.1, "unit": "A"}
